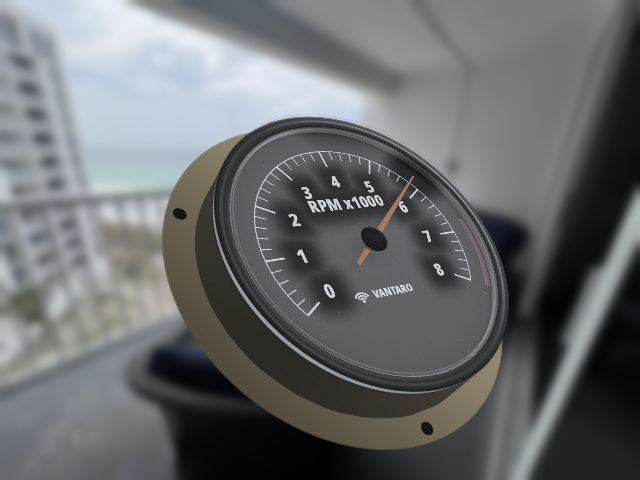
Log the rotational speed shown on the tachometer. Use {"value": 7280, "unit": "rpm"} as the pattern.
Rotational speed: {"value": 5800, "unit": "rpm"}
